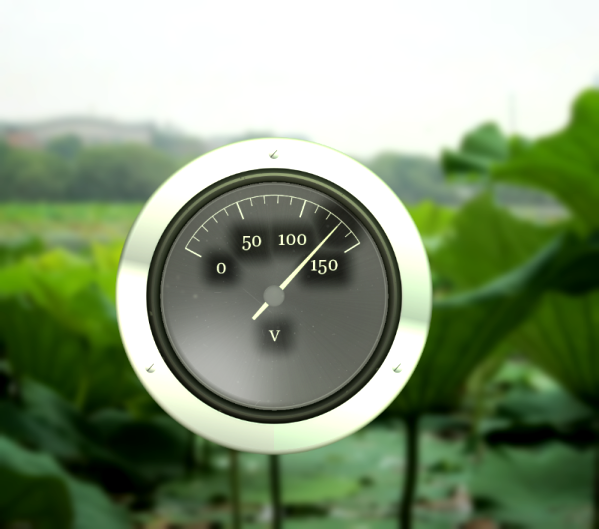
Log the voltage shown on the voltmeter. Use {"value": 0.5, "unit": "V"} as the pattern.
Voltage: {"value": 130, "unit": "V"}
